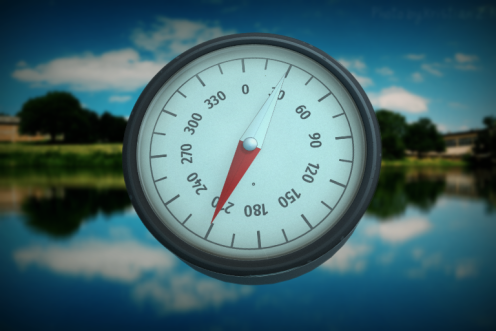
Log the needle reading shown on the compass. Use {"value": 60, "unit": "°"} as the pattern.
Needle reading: {"value": 210, "unit": "°"}
